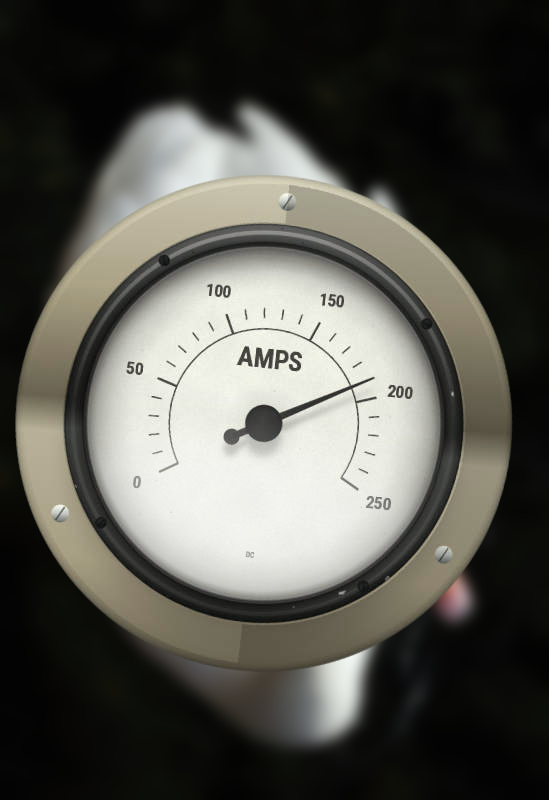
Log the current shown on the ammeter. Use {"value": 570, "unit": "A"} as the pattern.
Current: {"value": 190, "unit": "A"}
